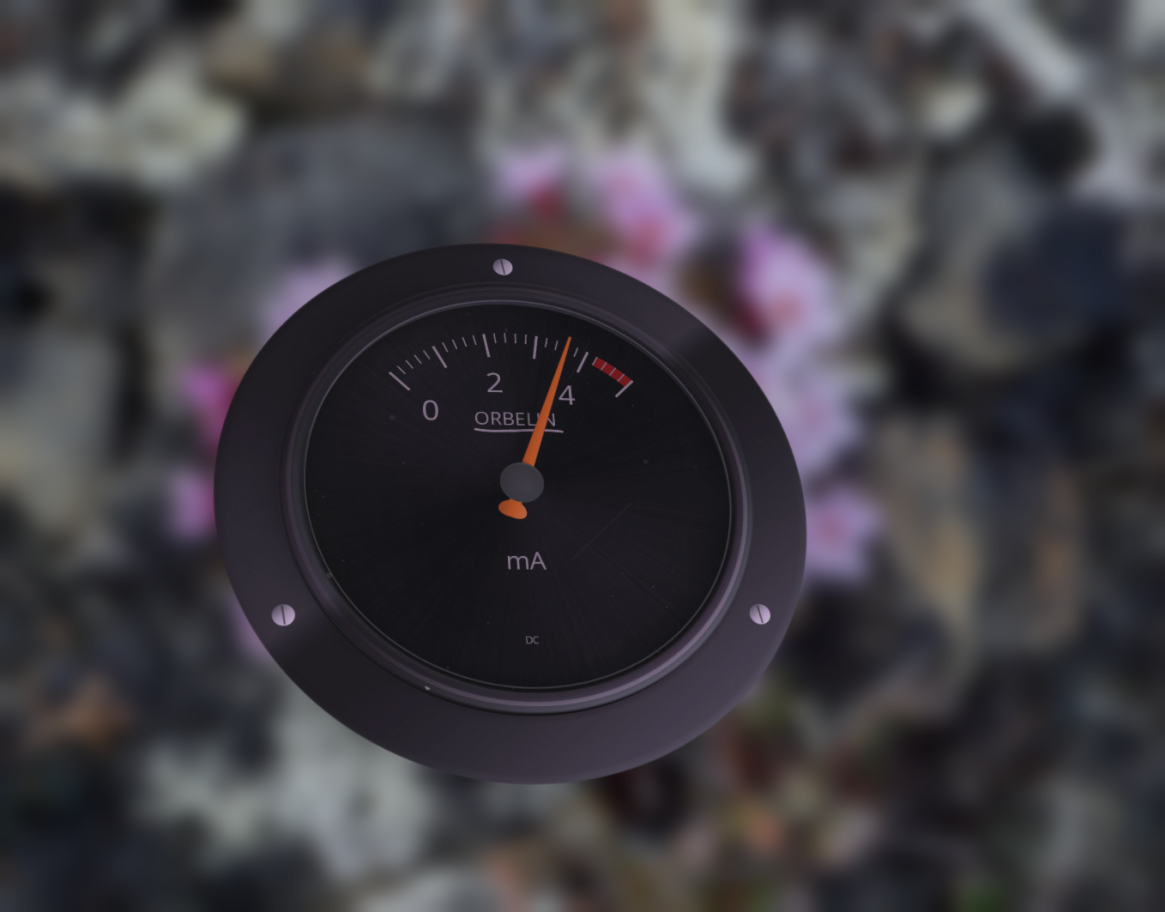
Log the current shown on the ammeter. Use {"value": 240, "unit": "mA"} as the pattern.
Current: {"value": 3.6, "unit": "mA"}
